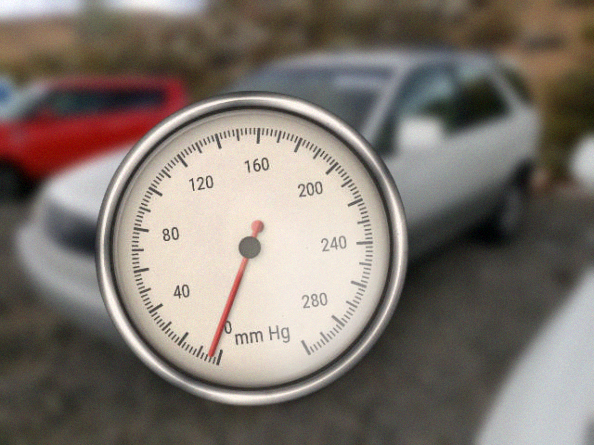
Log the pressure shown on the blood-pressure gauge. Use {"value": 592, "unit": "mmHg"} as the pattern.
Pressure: {"value": 4, "unit": "mmHg"}
